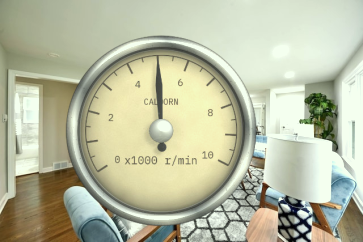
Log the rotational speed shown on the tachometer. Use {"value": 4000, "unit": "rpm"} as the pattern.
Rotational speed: {"value": 5000, "unit": "rpm"}
